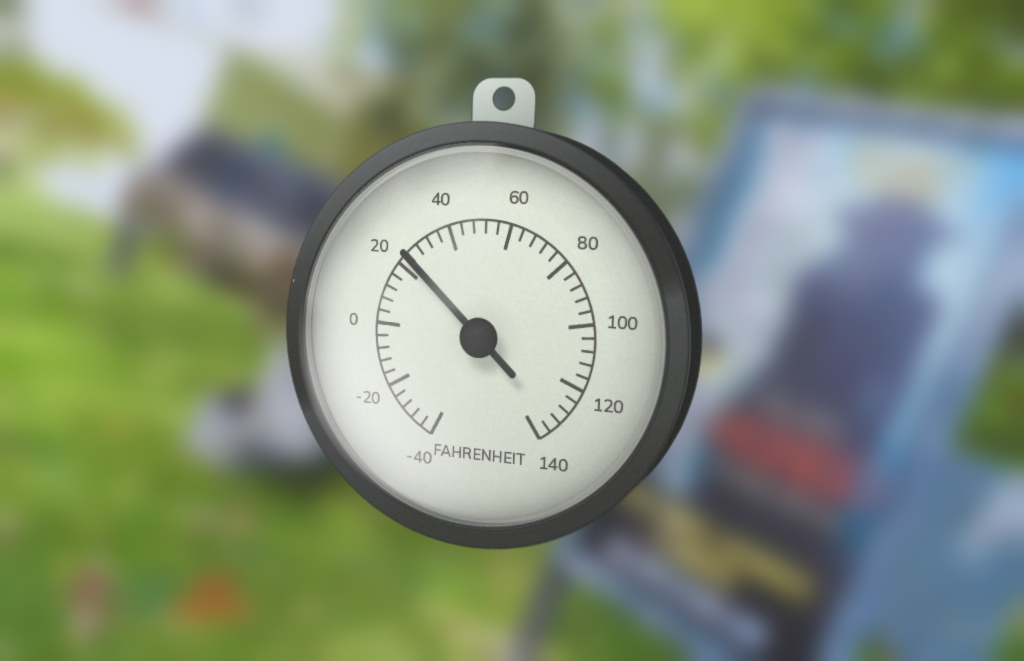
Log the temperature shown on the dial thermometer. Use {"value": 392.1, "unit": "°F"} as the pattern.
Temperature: {"value": 24, "unit": "°F"}
